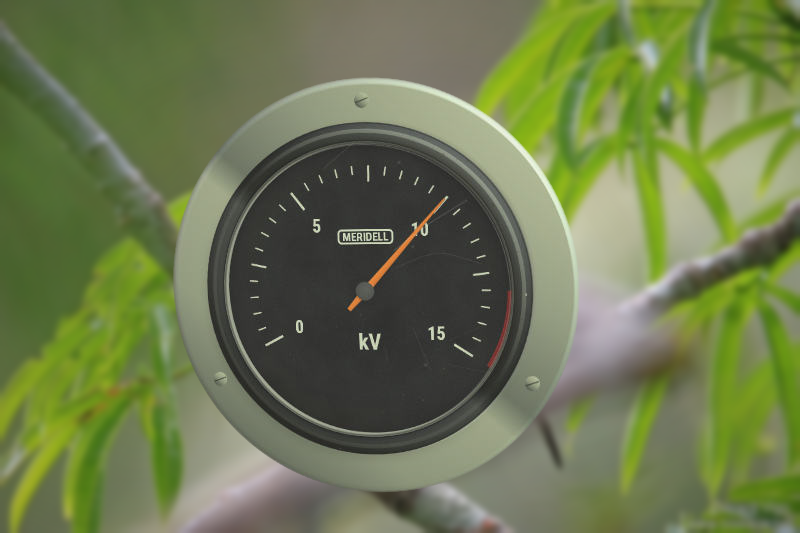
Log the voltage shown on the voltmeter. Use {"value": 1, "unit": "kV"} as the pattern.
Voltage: {"value": 10, "unit": "kV"}
